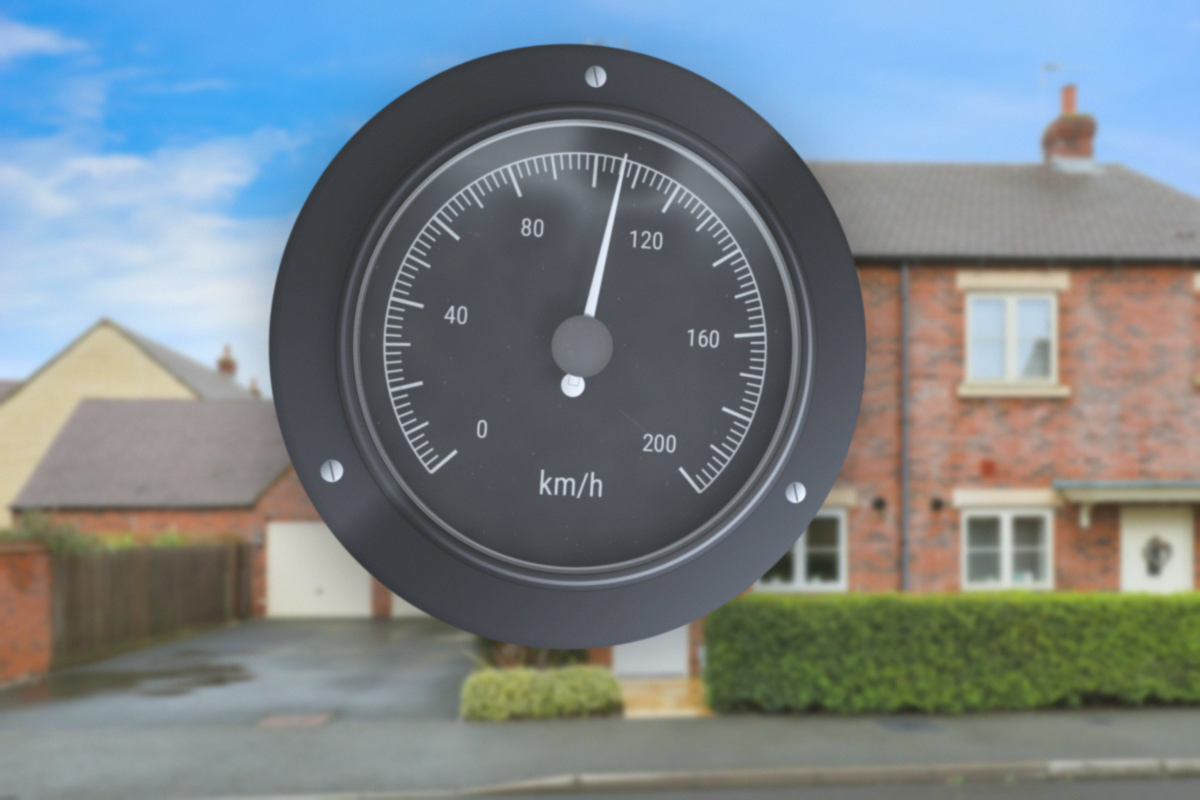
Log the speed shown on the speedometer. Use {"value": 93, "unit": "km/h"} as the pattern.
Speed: {"value": 106, "unit": "km/h"}
